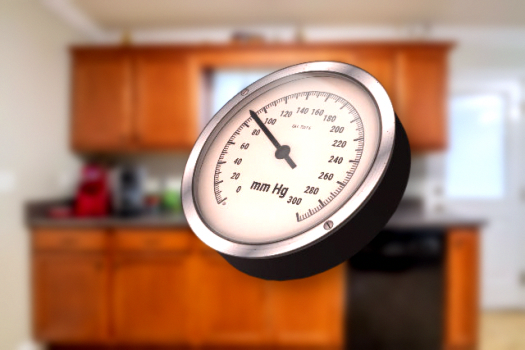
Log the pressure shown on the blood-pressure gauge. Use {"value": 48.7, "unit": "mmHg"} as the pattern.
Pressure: {"value": 90, "unit": "mmHg"}
